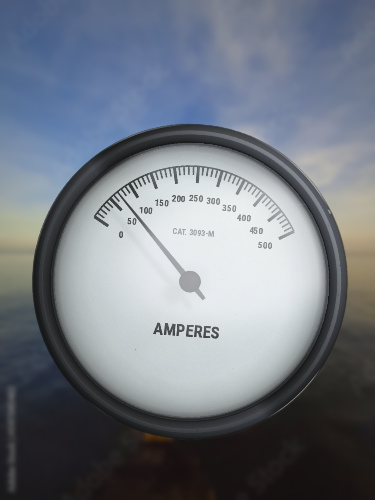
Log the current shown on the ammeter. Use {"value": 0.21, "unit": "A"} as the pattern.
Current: {"value": 70, "unit": "A"}
